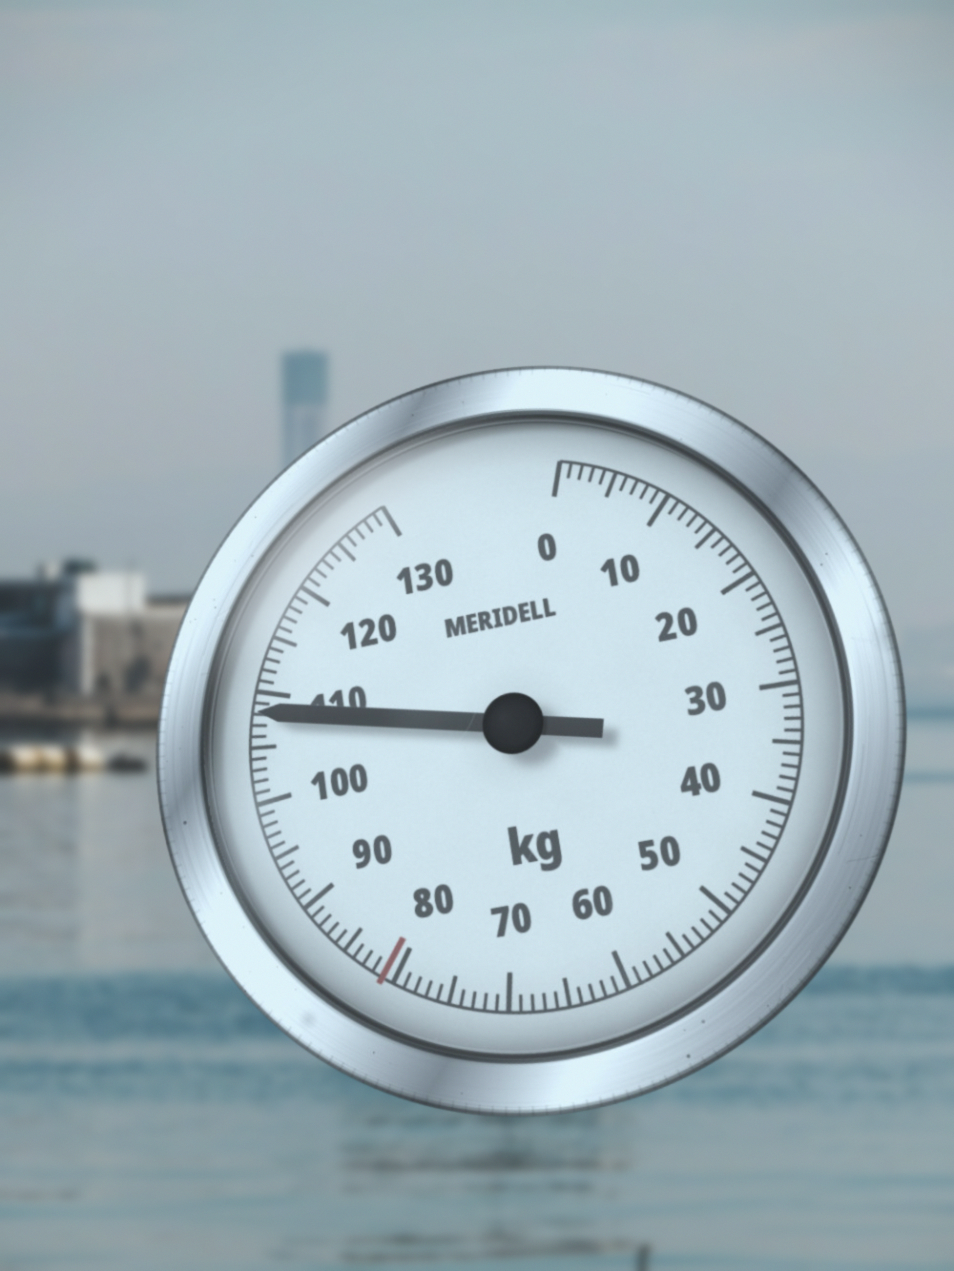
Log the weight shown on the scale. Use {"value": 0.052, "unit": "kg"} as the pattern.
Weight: {"value": 108, "unit": "kg"}
